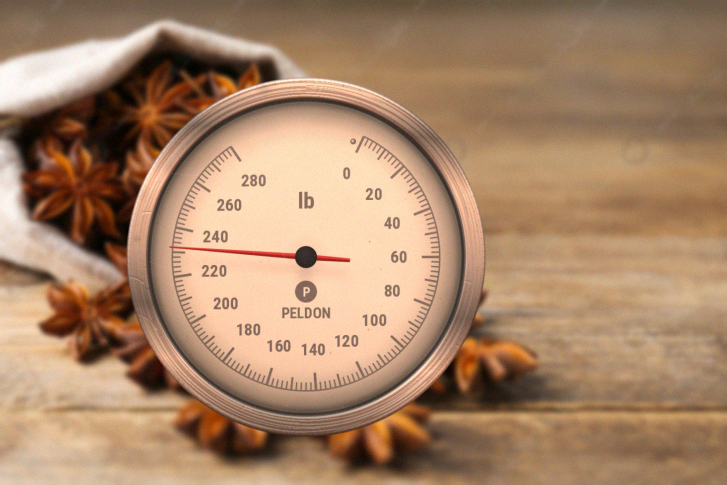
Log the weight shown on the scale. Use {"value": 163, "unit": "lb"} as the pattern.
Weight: {"value": 232, "unit": "lb"}
